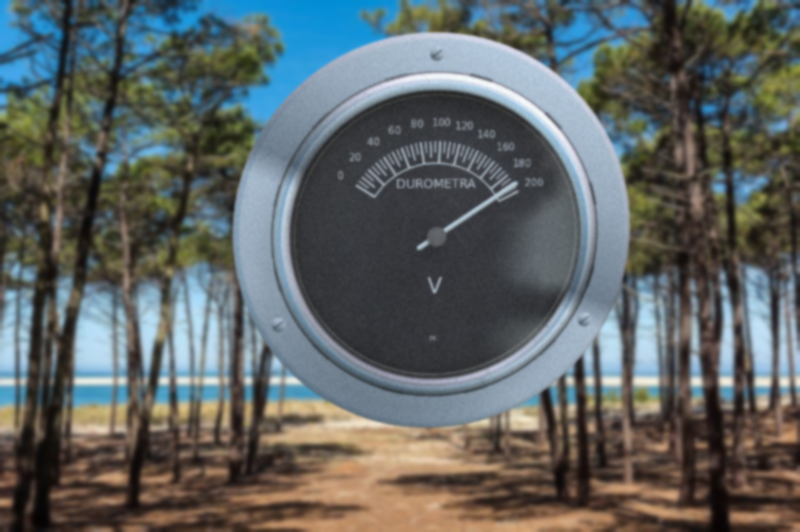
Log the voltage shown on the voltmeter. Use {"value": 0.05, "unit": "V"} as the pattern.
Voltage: {"value": 190, "unit": "V"}
